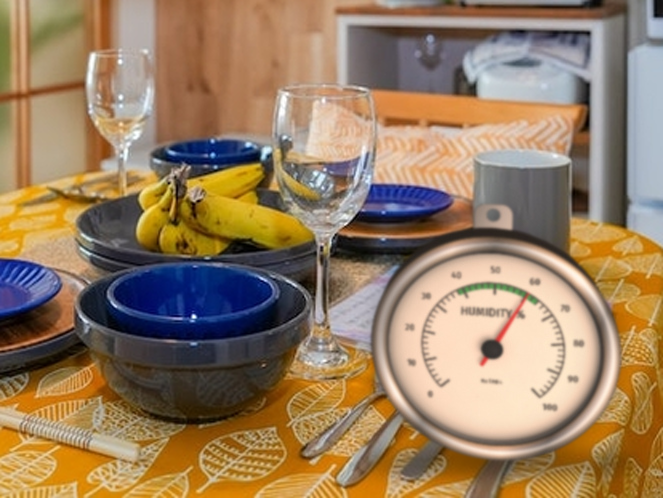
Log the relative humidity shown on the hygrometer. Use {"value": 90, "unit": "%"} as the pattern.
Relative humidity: {"value": 60, "unit": "%"}
